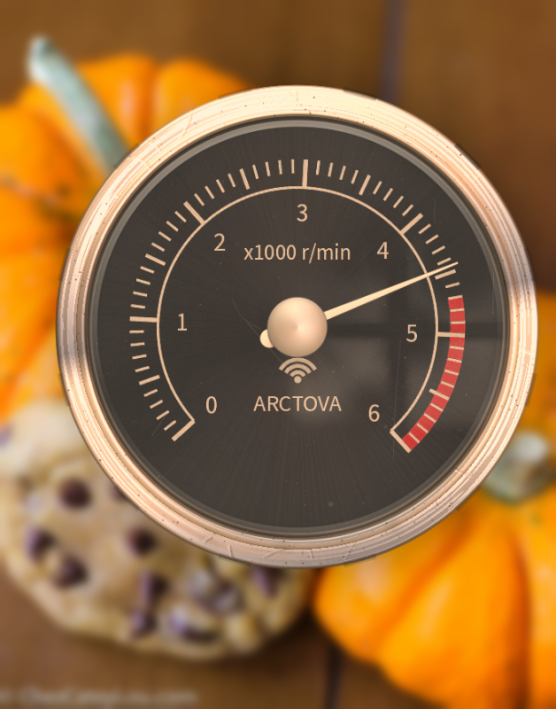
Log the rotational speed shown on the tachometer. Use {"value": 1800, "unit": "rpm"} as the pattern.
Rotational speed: {"value": 4450, "unit": "rpm"}
